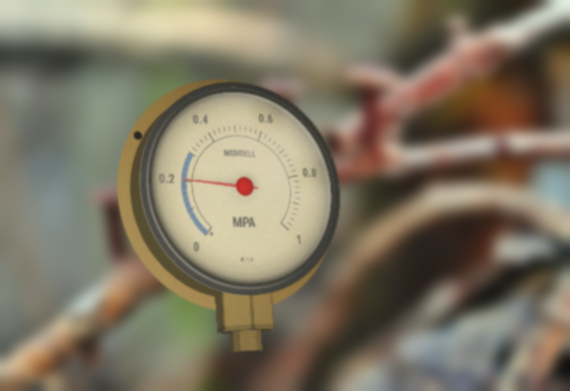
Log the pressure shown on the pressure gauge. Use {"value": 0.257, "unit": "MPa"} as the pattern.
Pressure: {"value": 0.2, "unit": "MPa"}
